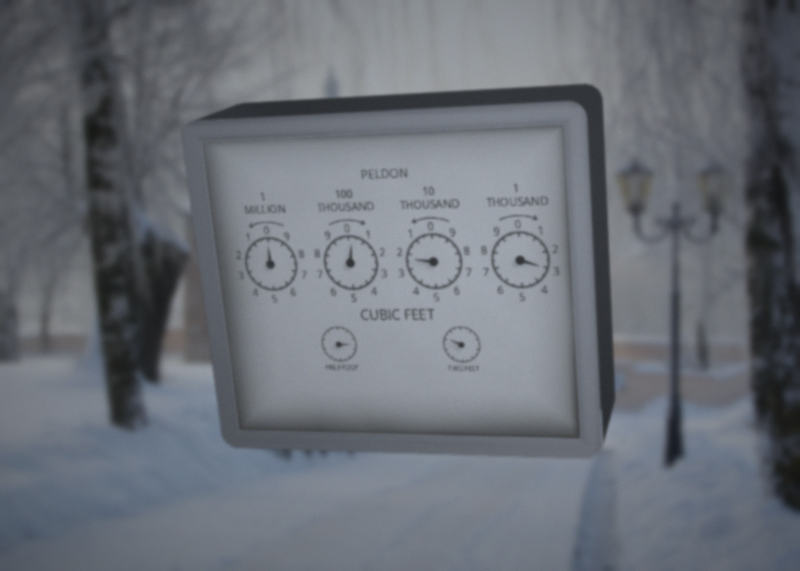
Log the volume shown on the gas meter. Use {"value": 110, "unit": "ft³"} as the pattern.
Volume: {"value": 2300, "unit": "ft³"}
